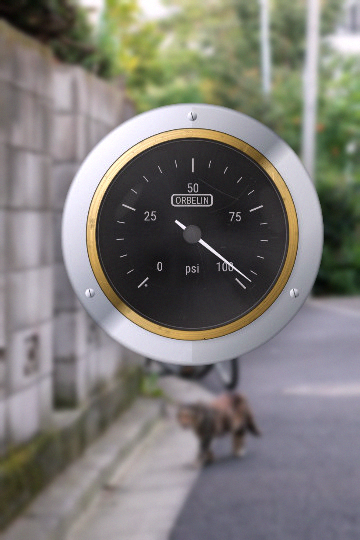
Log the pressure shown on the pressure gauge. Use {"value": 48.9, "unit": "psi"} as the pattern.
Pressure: {"value": 97.5, "unit": "psi"}
